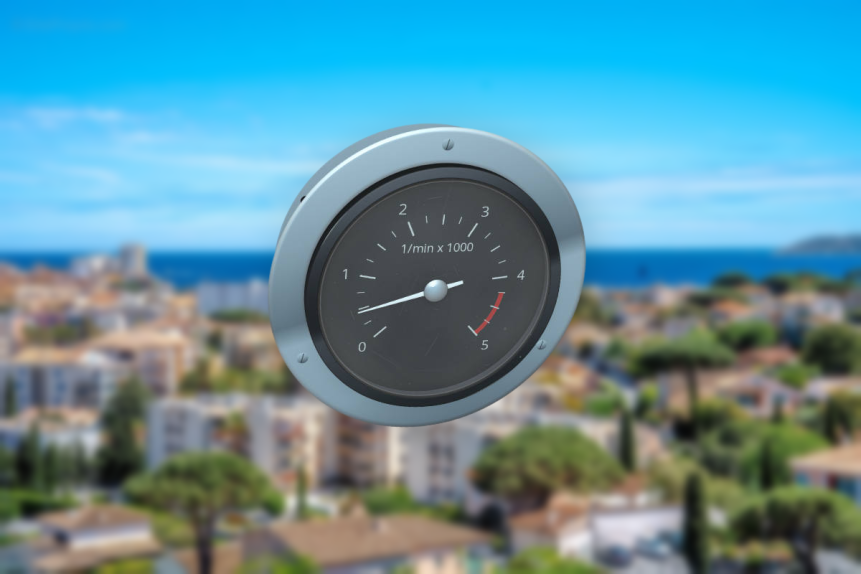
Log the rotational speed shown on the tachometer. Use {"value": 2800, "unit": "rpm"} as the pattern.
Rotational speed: {"value": 500, "unit": "rpm"}
